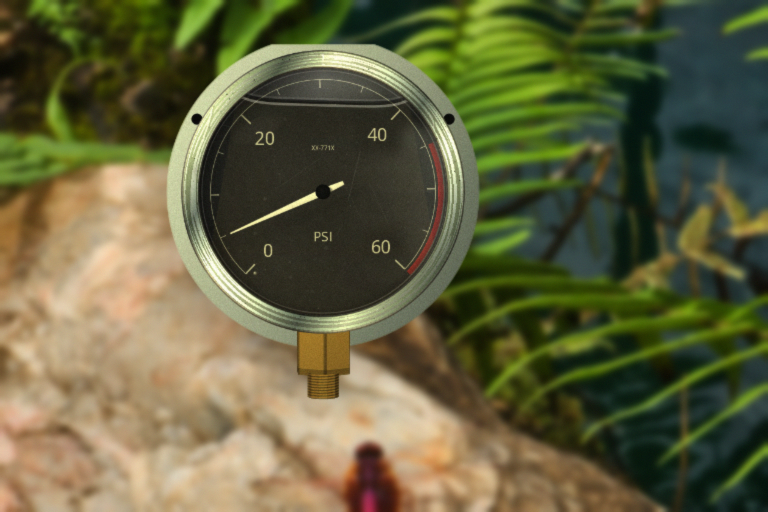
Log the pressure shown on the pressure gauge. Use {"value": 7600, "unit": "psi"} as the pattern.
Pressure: {"value": 5, "unit": "psi"}
